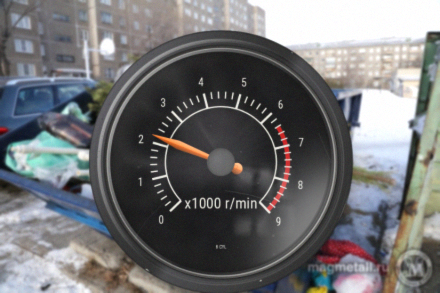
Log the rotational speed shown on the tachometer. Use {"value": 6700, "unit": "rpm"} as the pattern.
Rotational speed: {"value": 2200, "unit": "rpm"}
